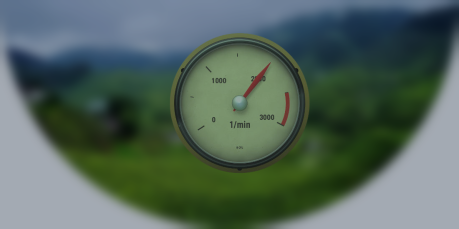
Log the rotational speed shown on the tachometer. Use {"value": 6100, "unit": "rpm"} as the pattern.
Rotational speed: {"value": 2000, "unit": "rpm"}
